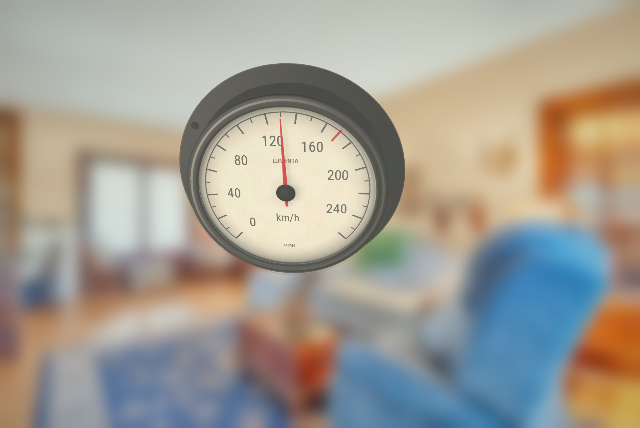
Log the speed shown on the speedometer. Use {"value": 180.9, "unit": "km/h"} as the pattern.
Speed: {"value": 130, "unit": "km/h"}
